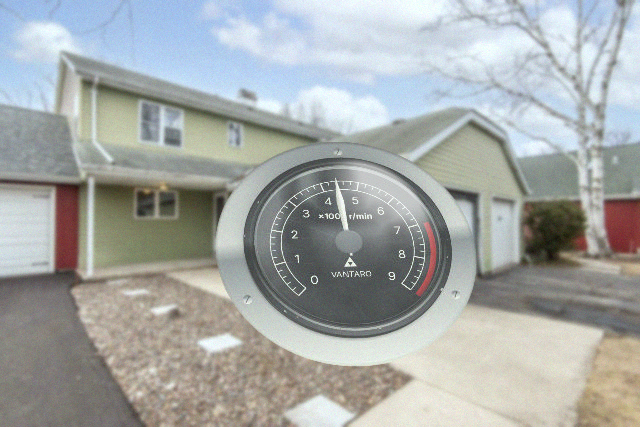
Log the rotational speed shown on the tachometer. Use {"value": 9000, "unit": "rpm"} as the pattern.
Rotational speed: {"value": 4400, "unit": "rpm"}
